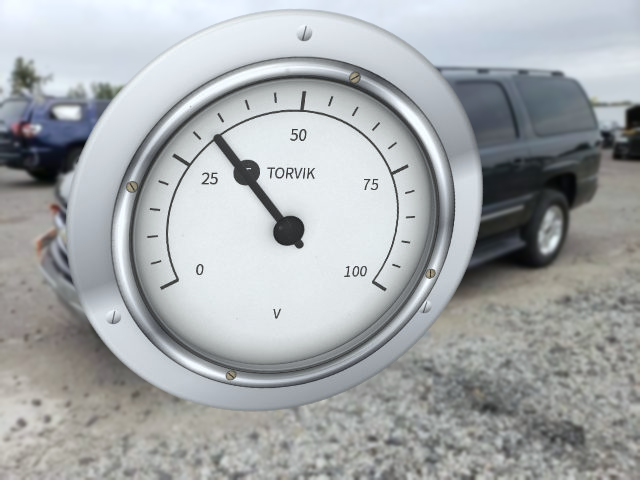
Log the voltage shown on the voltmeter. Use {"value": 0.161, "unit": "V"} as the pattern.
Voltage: {"value": 32.5, "unit": "V"}
